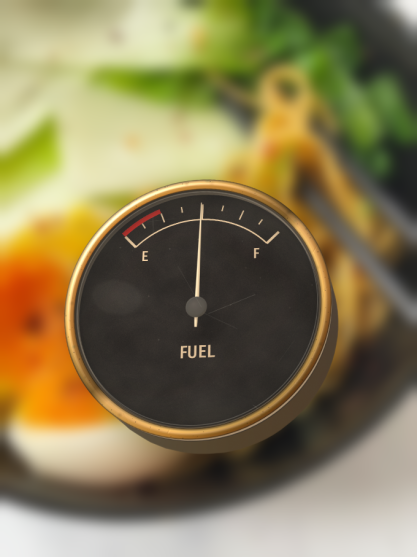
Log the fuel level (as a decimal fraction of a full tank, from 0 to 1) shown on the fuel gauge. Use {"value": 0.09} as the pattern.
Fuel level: {"value": 0.5}
